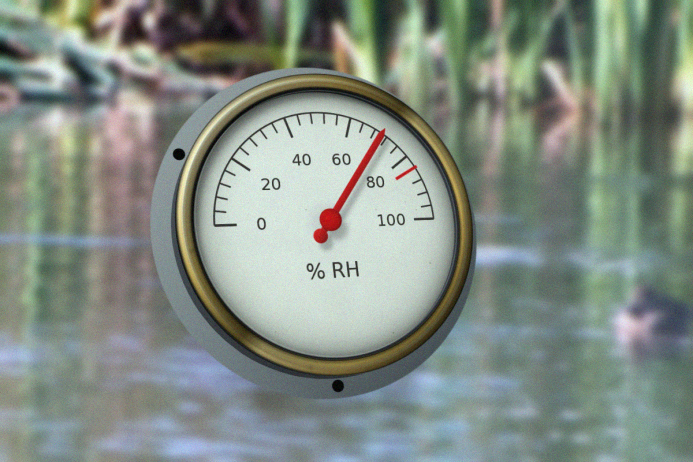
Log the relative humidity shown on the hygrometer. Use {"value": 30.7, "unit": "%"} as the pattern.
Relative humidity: {"value": 70, "unit": "%"}
